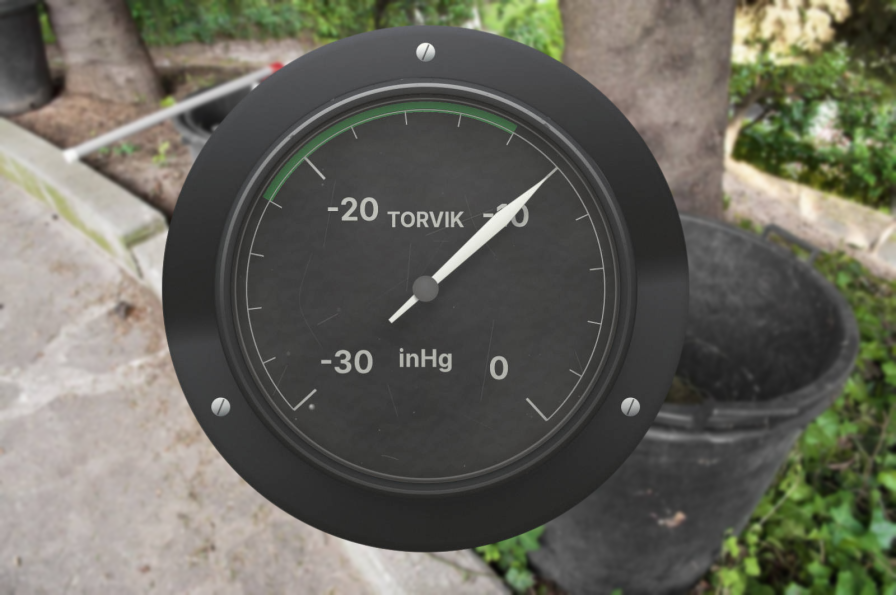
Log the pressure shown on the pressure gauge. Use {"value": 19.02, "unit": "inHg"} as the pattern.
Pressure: {"value": -10, "unit": "inHg"}
